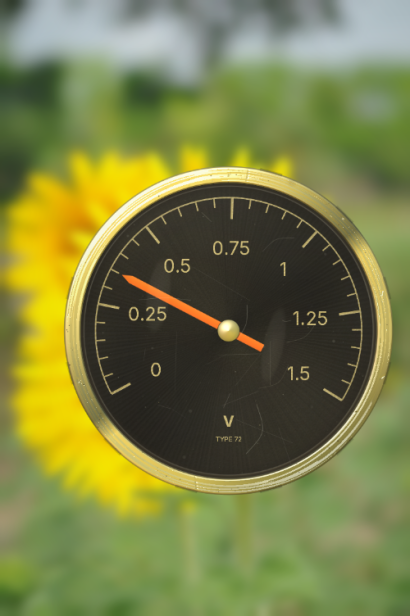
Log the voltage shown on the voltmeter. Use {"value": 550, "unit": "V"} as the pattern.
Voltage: {"value": 0.35, "unit": "V"}
